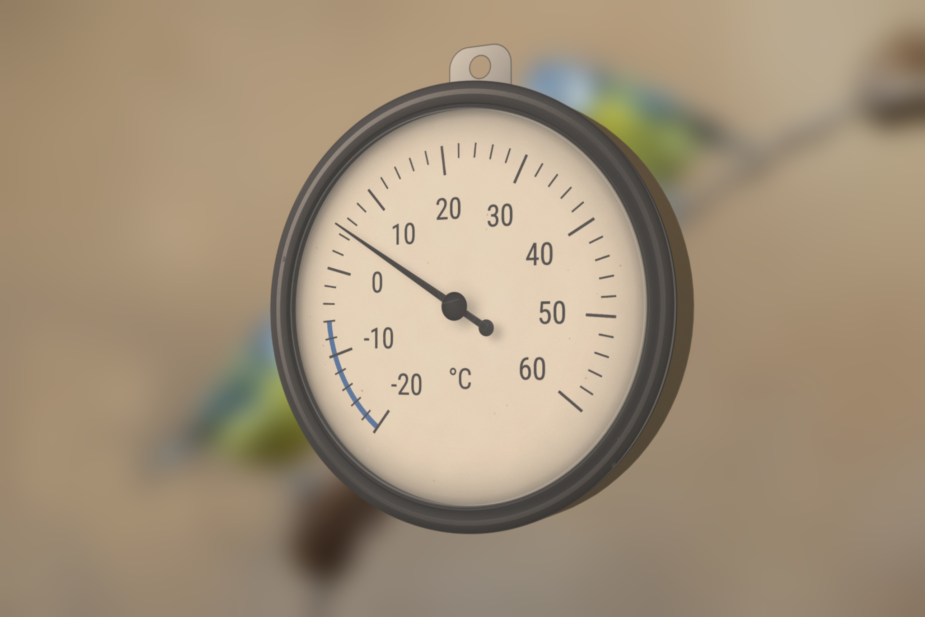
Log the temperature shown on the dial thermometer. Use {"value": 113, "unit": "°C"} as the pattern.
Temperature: {"value": 5, "unit": "°C"}
